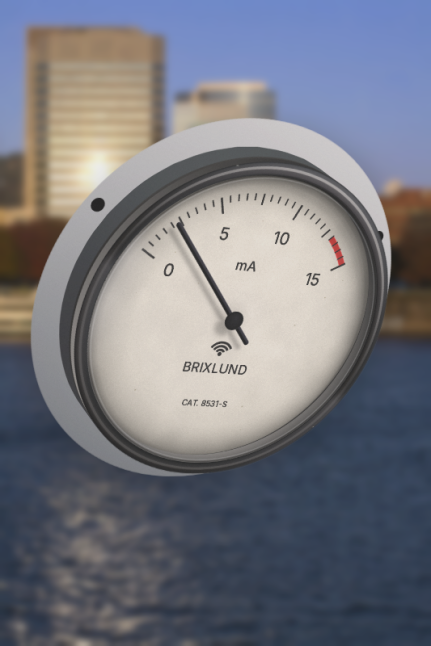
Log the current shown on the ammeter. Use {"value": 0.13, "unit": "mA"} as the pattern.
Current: {"value": 2.25, "unit": "mA"}
